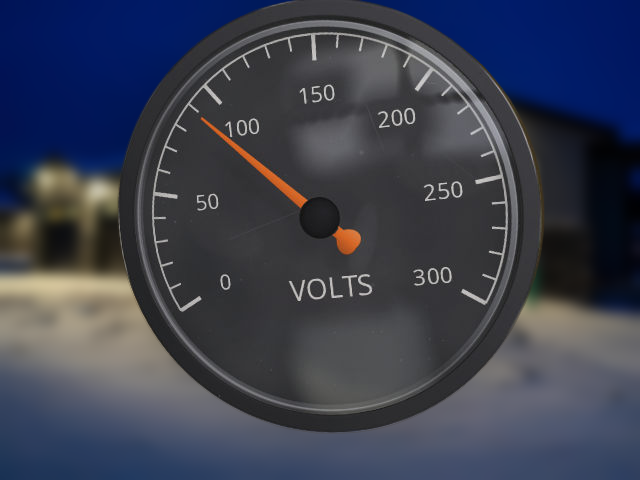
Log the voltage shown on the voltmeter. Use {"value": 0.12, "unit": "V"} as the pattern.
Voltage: {"value": 90, "unit": "V"}
